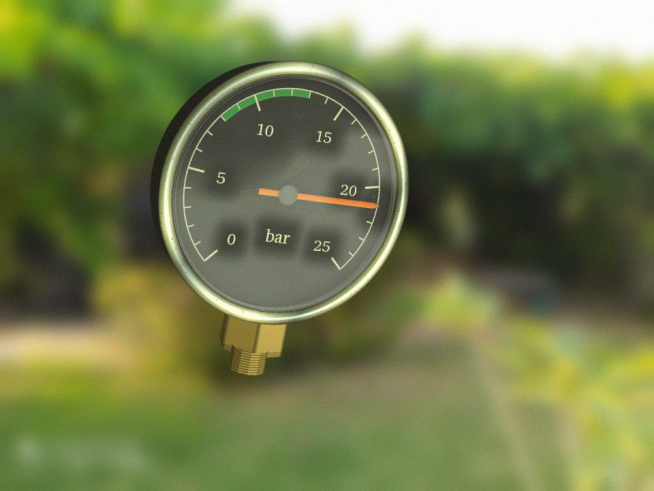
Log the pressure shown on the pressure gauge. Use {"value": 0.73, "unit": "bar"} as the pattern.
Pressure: {"value": 21, "unit": "bar"}
